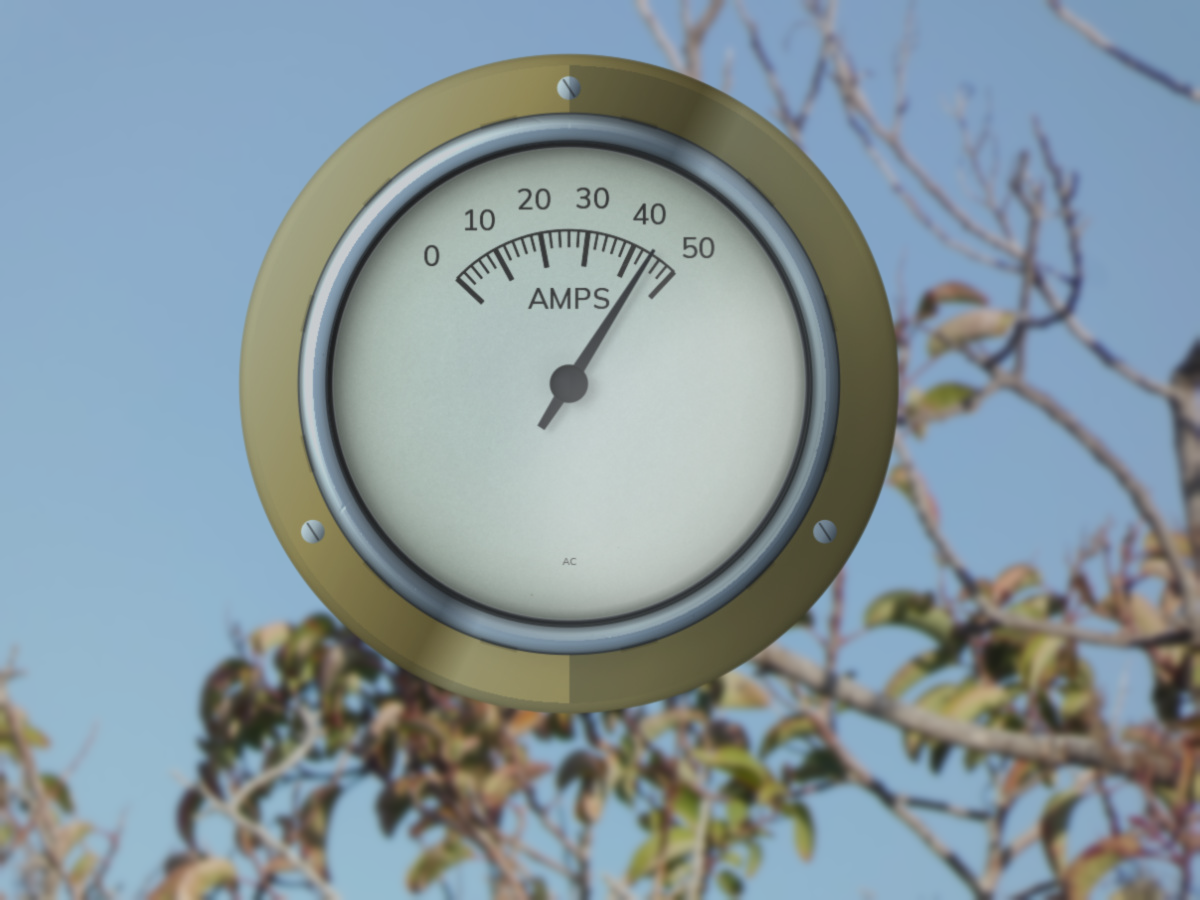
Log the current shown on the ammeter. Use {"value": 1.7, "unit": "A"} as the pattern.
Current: {"value": 44, "unit": "A"}
